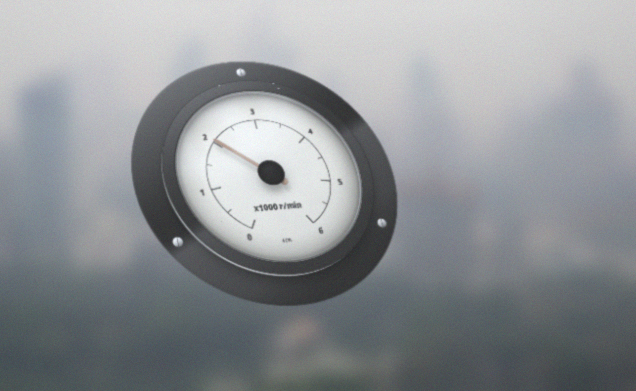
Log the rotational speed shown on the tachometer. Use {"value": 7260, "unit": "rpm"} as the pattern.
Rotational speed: {"value": 2000, "unit": "rpm"}
